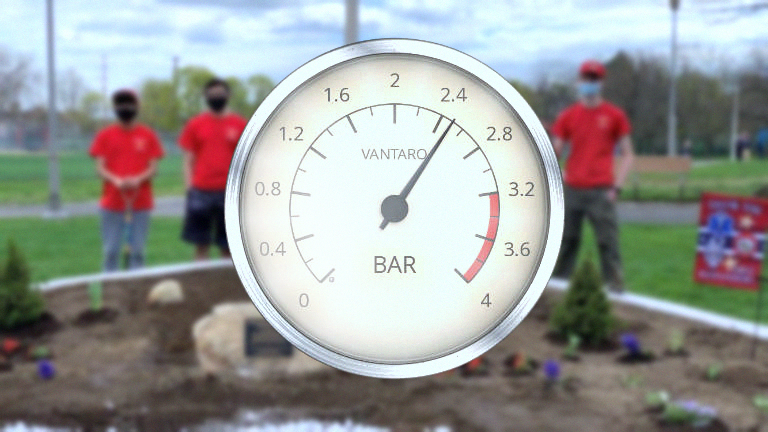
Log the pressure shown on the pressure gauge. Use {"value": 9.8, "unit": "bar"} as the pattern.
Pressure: {"value": 2.5, "unit": "bar"}
